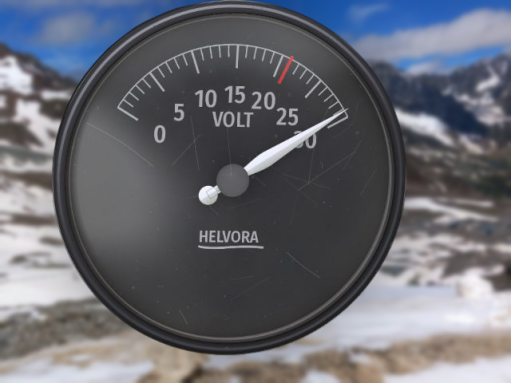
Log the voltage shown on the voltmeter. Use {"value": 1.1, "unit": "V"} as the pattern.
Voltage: {"value": 29, "unit": "V"}
